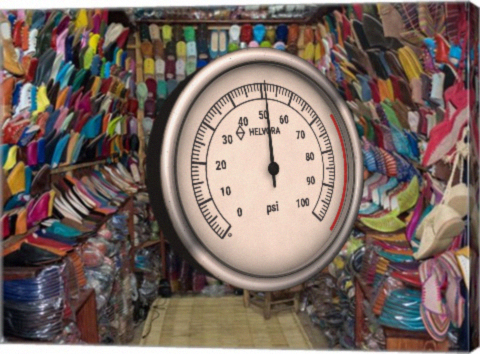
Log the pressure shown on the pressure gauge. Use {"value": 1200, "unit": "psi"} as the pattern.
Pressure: {"value": 50, "unit": "psi"}
